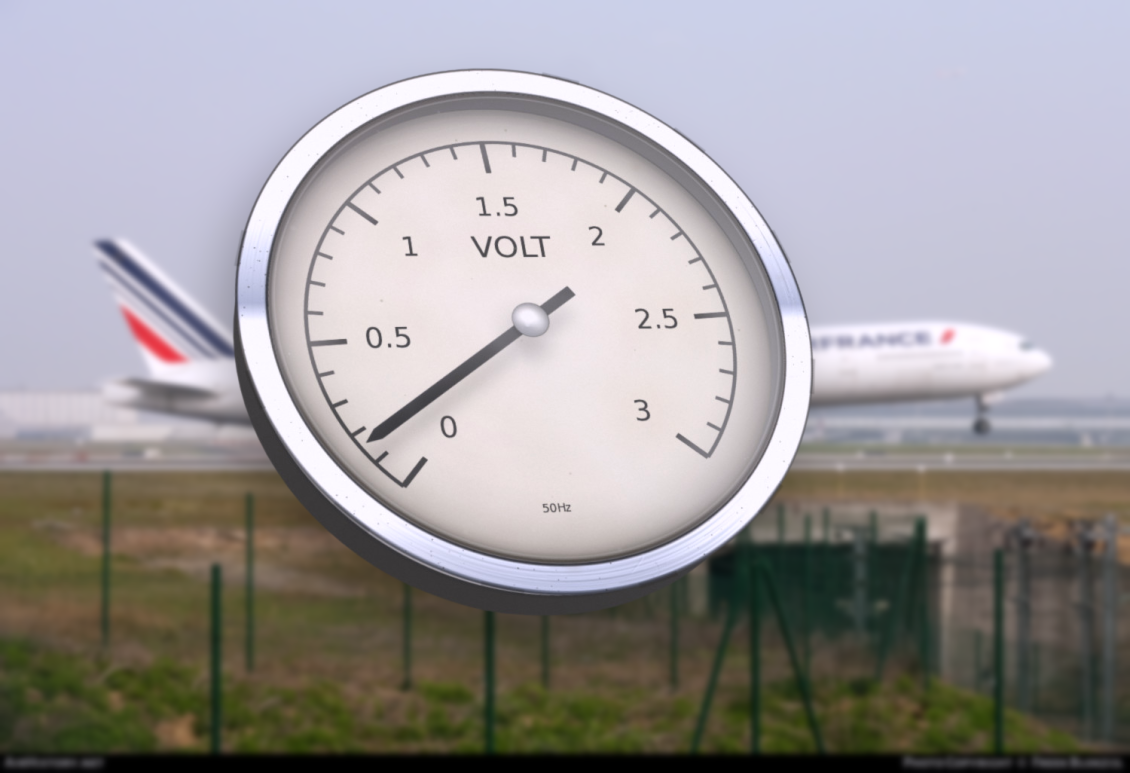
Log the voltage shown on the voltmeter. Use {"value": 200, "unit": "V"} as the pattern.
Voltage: {"value": 0.15, "unit": "V"}
